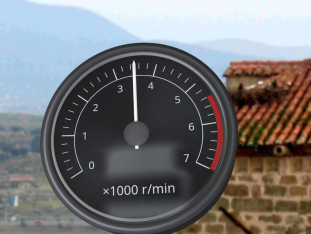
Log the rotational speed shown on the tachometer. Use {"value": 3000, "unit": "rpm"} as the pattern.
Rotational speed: {"value": 3500, "unit": "rpm"}
